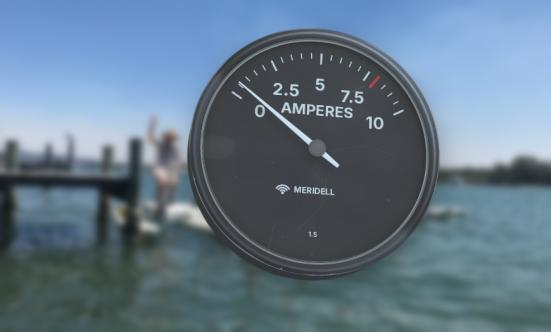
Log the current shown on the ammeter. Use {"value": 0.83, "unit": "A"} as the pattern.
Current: {"value": 0.5, "unit": "A"}
